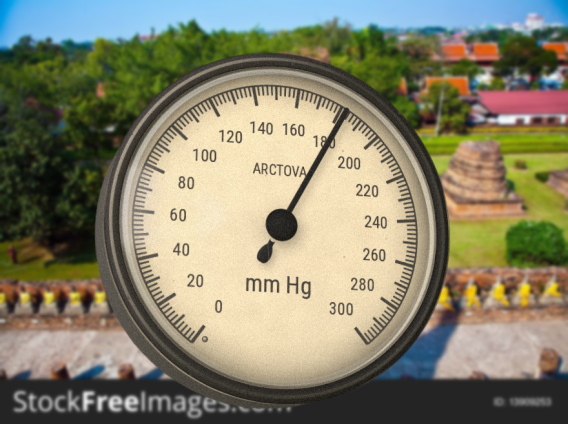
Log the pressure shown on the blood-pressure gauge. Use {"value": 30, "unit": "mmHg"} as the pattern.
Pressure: {"value": 182, "unit": "mmHg"}
